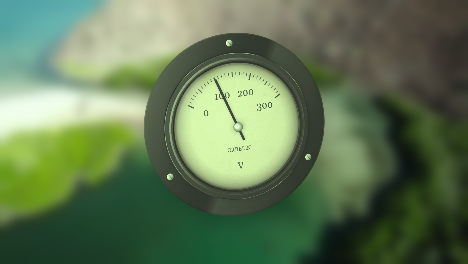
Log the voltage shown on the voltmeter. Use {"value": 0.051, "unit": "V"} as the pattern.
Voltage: {"value": 100, "unit": "V"}
